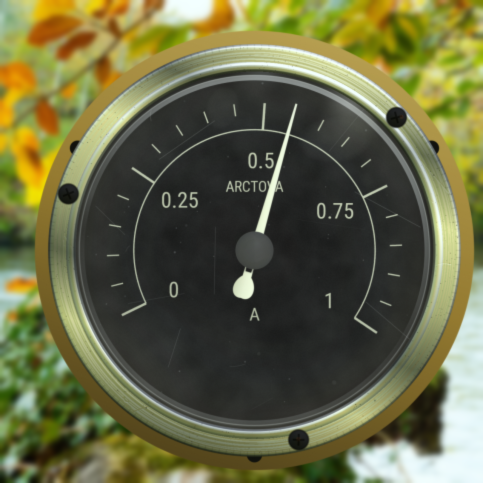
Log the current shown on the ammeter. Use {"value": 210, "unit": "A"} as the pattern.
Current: {"value": 0.55, "unit": "A"}
